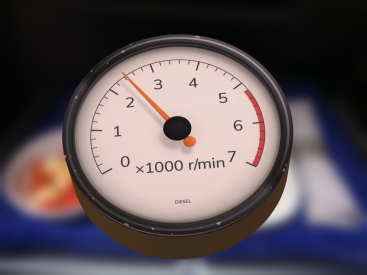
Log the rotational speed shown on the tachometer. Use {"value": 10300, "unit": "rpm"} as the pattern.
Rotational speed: {"value": 2400, "unit": "rpm"}
